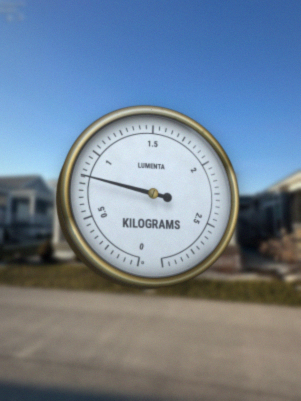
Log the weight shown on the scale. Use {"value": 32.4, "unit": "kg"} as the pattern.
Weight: {"value": 0.8, "unit": "kg"}
